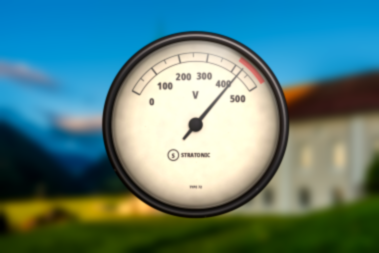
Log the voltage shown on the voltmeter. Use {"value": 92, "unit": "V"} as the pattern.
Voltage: {"value": 425, "unit": "V"}
